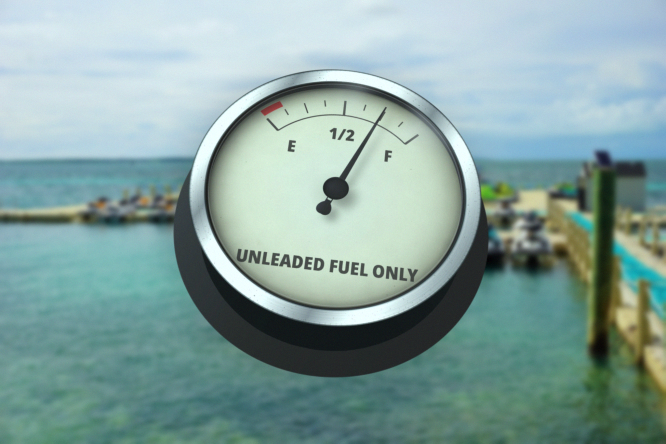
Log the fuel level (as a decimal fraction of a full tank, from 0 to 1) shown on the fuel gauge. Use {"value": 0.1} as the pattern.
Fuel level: {"value": 0.75}
